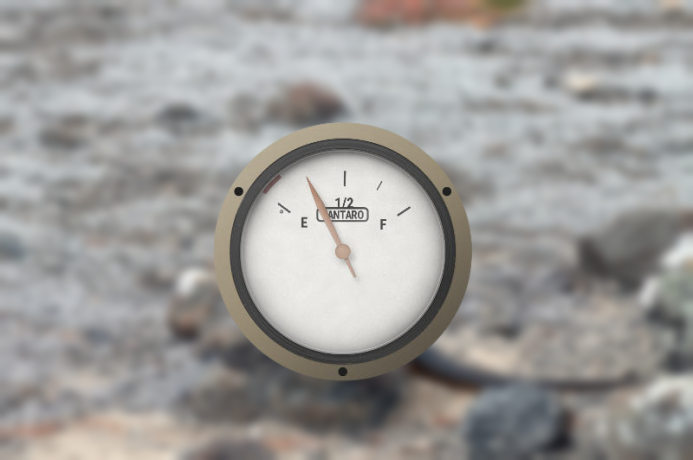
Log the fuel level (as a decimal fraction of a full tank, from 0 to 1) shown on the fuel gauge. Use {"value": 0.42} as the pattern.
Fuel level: {"value": 0.25}
